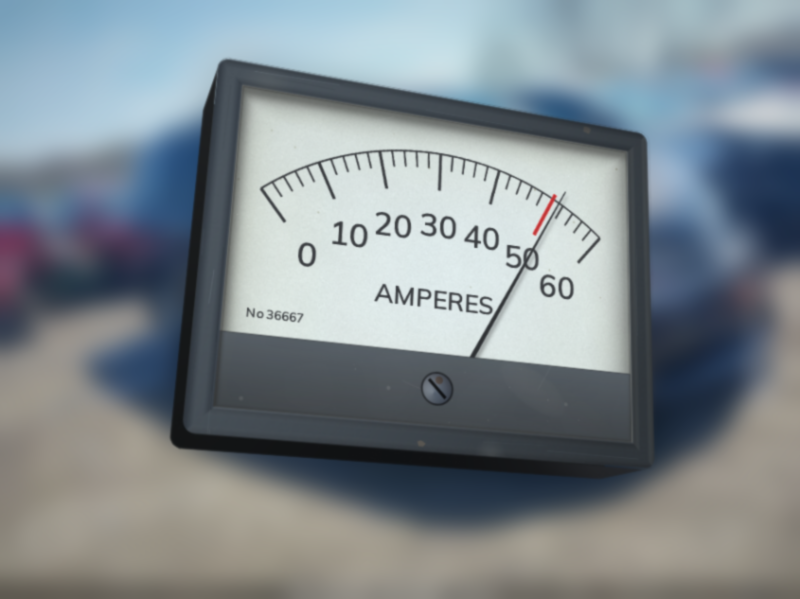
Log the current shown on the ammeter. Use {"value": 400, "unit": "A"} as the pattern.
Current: {"value": 51, "unit": "A"}
